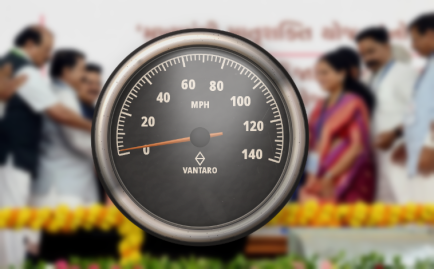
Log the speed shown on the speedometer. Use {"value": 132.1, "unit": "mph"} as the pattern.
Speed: {"value": 2, "unit": "mph"}
